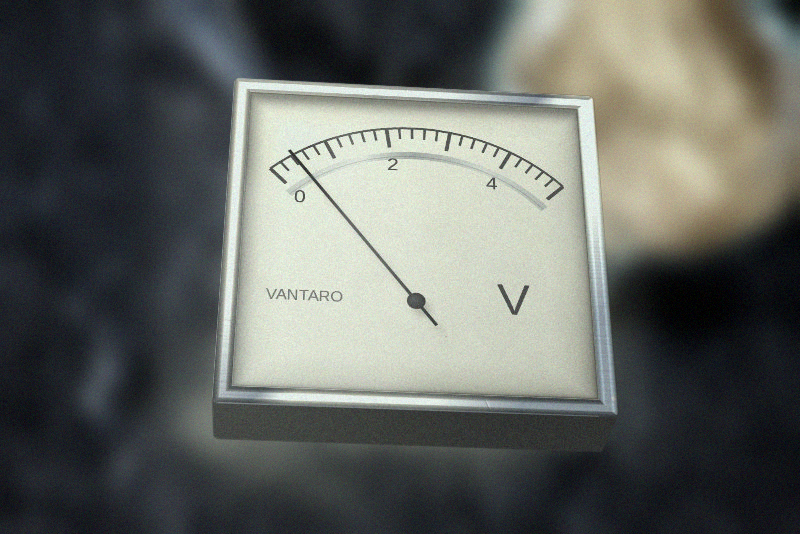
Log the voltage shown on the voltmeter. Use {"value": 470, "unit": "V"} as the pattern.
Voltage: {"value": 0.4, "unit": "V"}
